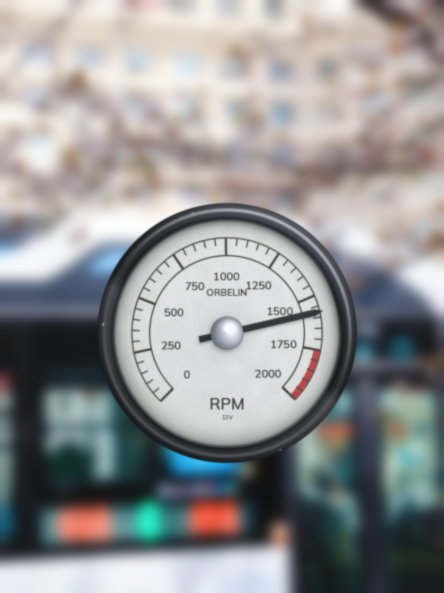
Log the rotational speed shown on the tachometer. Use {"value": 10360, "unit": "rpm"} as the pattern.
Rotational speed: {"value": 1575, "unit": "rpm"}
